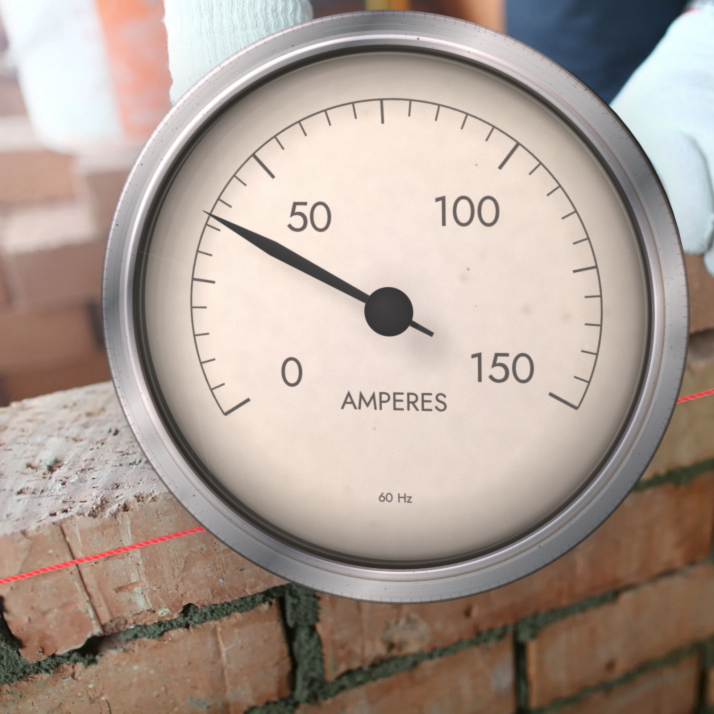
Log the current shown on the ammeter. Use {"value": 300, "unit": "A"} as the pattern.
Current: {"value": 37.5, "unit": "A"}
